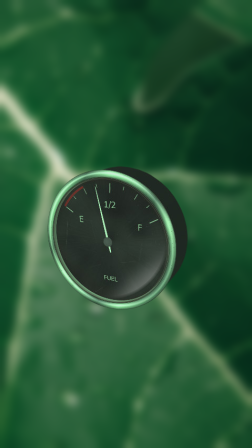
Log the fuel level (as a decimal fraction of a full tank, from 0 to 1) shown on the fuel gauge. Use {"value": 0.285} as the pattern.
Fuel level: {"value": 0.375}
